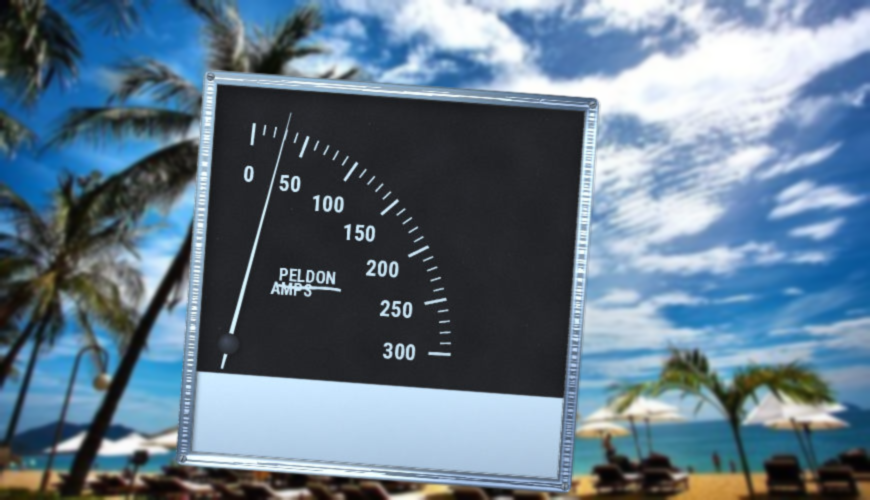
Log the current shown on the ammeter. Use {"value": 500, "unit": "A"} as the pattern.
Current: {"value": 30, "unit": "A"}
